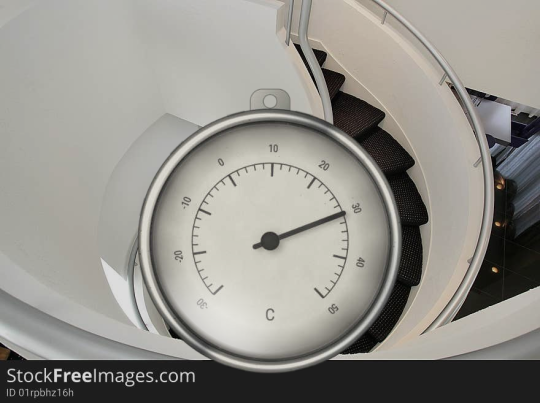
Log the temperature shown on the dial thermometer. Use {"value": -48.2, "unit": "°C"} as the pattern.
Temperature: {"value": 30, "unit": "°C"}
